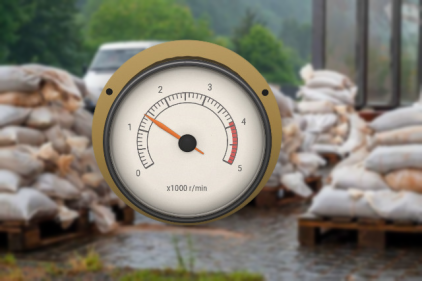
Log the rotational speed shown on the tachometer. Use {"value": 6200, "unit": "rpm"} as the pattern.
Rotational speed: {"value": 1400, "unit": "rpm"}
